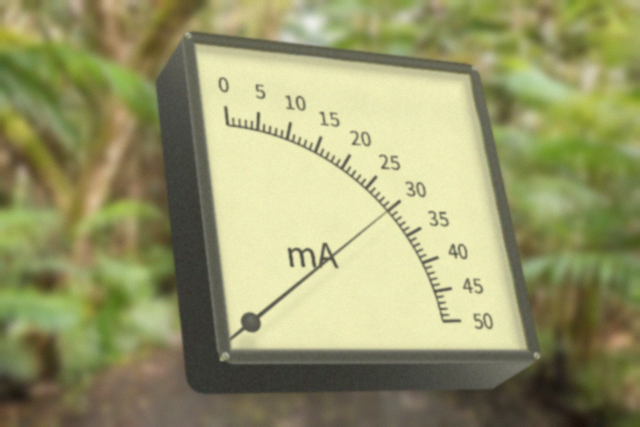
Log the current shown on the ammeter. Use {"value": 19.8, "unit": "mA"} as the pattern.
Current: {"value": 30, "unit": "mA"}
